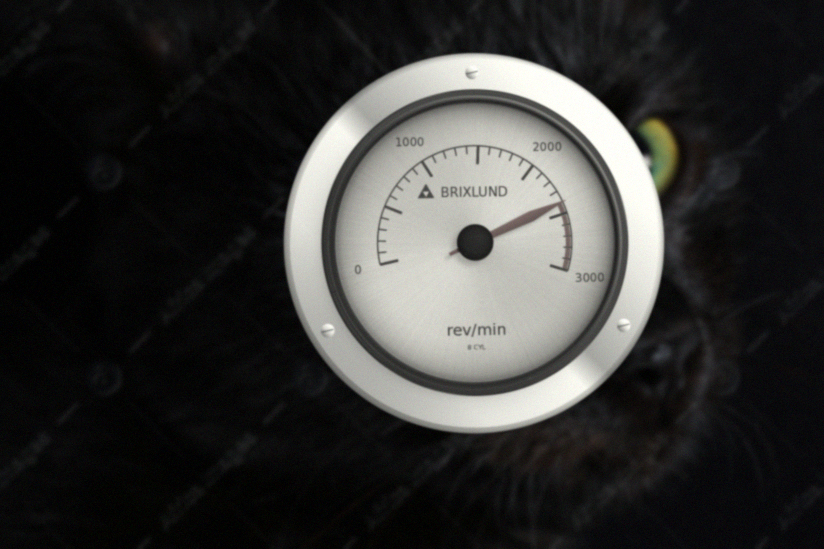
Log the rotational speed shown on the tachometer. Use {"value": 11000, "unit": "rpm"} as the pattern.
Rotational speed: {"value": 2400, "unit": "rpm"}
